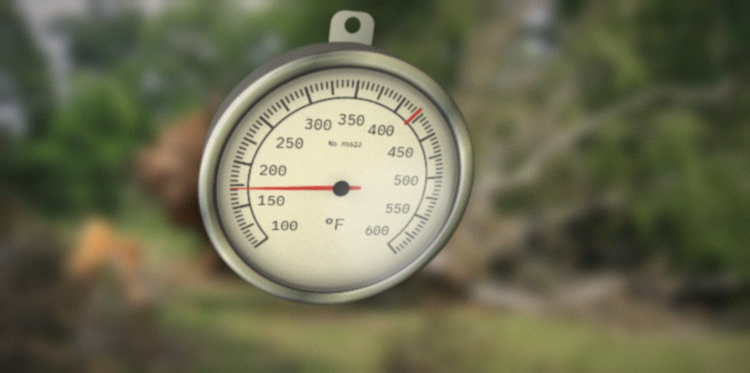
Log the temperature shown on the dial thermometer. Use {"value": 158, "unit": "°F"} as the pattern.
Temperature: {"value": 175, "unit": "°F"}
